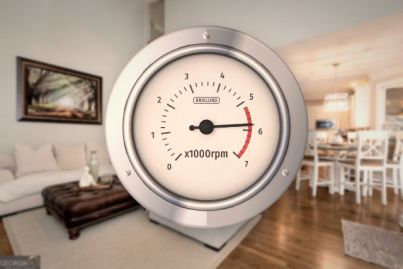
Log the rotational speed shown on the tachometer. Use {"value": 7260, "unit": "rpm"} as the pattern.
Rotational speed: {"value": 5800, "unit": "rpm"}
